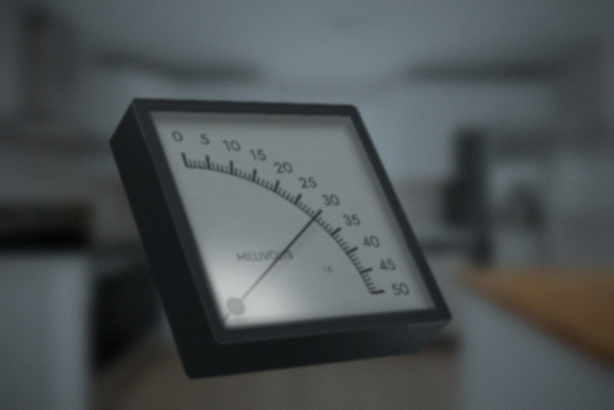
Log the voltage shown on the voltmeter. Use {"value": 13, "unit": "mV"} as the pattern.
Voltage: {"value": 30, "unit": "mV"}
